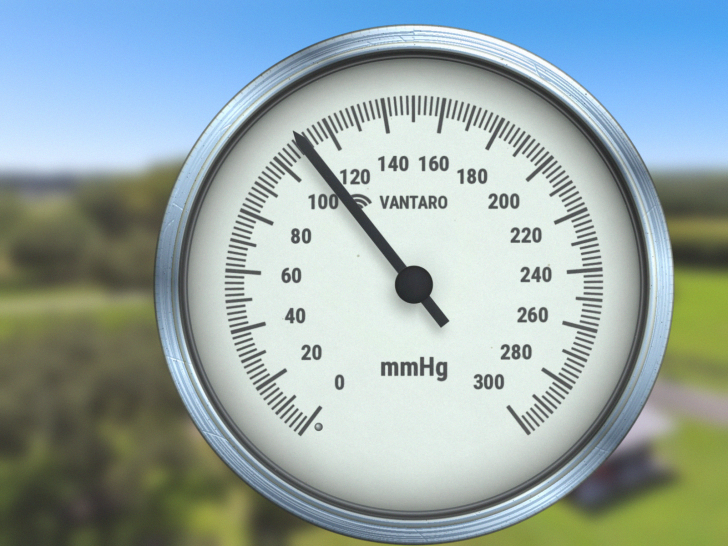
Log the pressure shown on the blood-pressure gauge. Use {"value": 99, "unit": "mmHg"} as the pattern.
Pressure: {"value": 110, "unit": "mmHg"}
